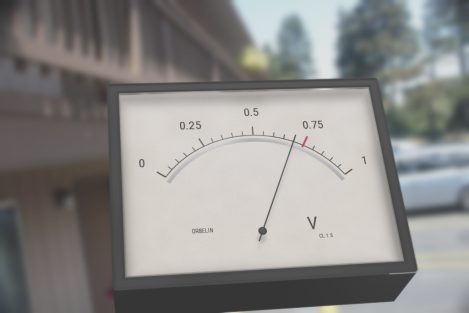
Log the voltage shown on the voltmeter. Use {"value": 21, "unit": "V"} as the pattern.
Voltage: {"value": 0.7, "unit": "V"}
